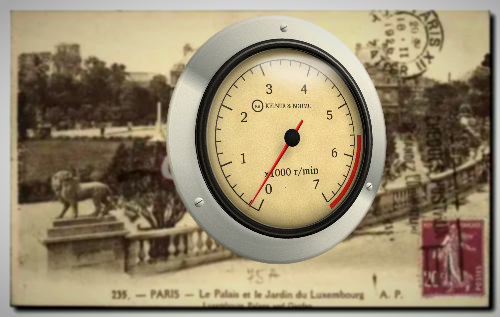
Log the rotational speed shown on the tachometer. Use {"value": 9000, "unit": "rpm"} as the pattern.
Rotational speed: {"value": 200, "unit": "rpm"}
